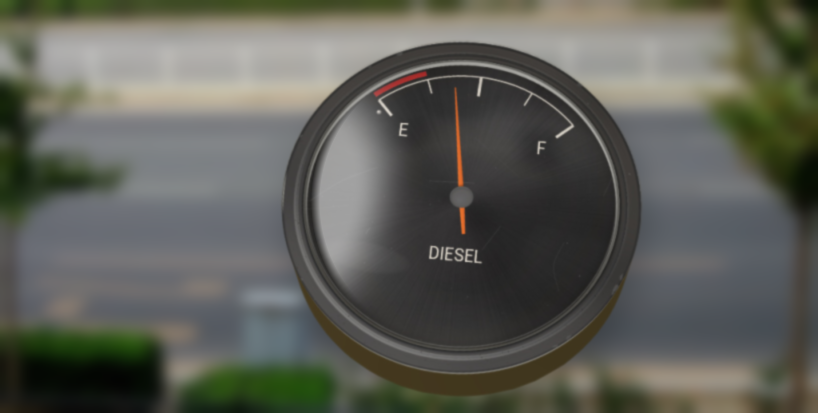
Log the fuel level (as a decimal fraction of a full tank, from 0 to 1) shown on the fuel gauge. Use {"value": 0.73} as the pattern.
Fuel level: {"value": 0.375}
